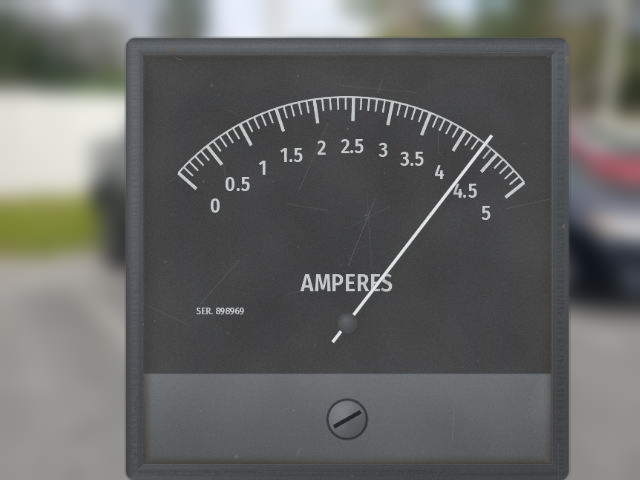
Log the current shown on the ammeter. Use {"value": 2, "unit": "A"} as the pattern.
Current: {"value": 4.3, "unit": "A"}
